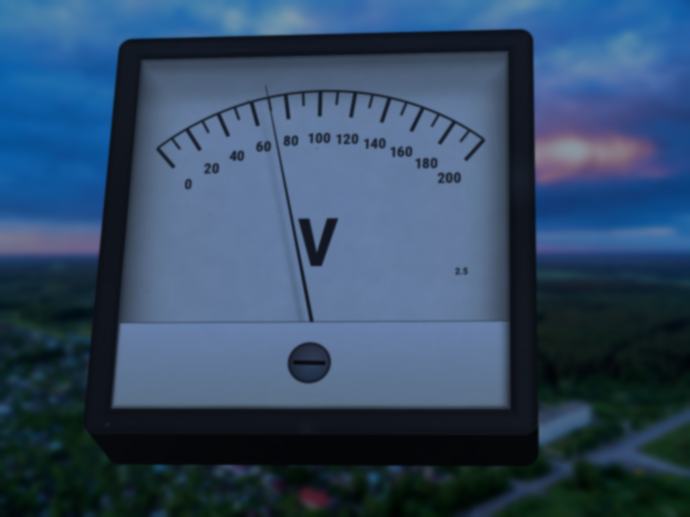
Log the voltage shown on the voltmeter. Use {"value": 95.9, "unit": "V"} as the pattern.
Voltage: {"value": 70, "unit": "V"}
